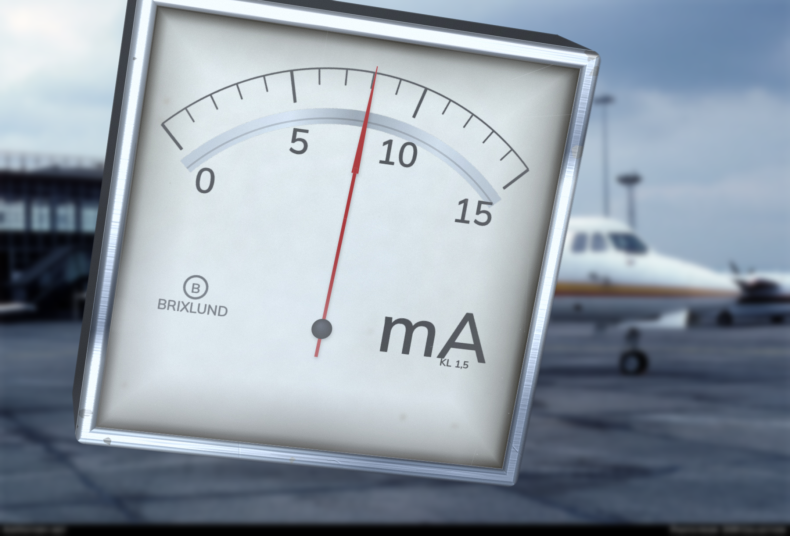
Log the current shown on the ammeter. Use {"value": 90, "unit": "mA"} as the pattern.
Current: {"value": 8, "unit": "mA"}
